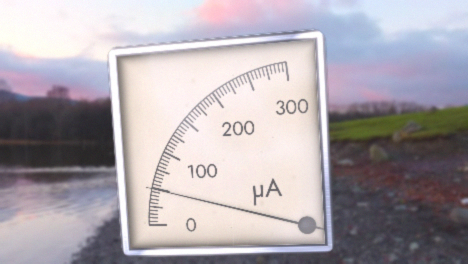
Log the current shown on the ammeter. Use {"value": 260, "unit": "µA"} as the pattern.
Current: {"value": 50, "unit": "µA"}
